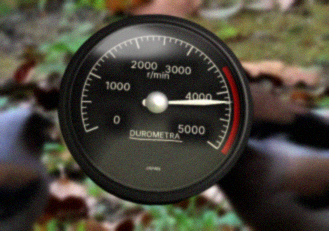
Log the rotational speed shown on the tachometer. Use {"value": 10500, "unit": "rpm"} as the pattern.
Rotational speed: {"value": 4200, "unit": "rpm"}
